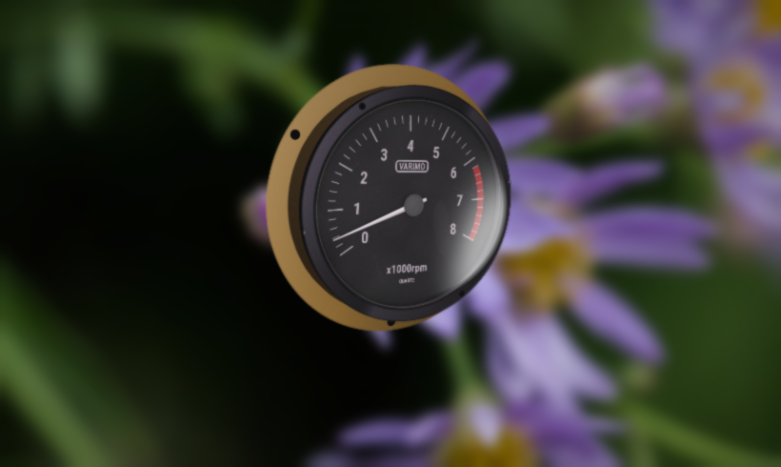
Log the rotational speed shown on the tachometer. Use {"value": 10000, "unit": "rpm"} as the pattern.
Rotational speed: {"value": 400, "unit": "rpm"}
